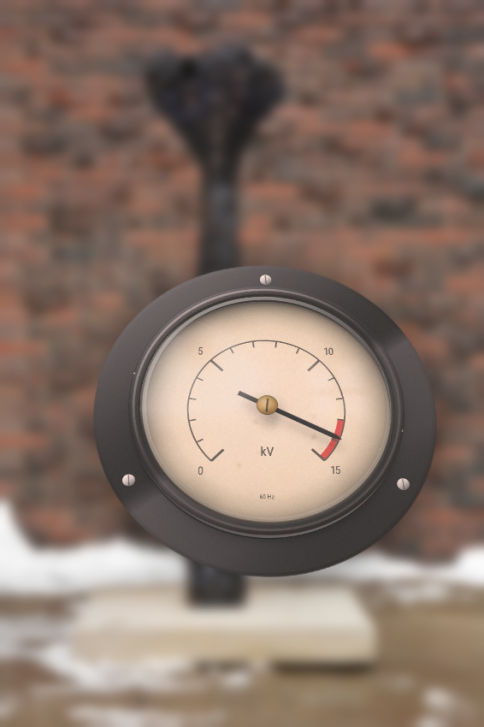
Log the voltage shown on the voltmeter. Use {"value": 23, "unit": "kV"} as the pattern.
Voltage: {"value": 14, "unit": "kV"}
